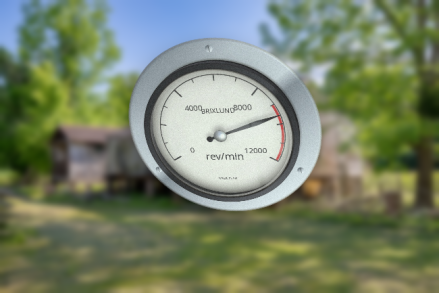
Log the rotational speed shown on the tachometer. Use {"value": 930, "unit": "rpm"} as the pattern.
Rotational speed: {"value": 9500, "unit": "rpm"}
